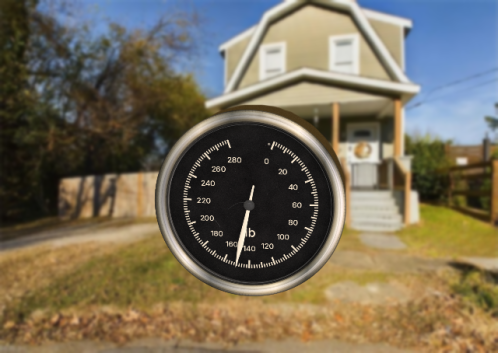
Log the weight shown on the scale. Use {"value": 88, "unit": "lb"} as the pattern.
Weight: {"value": 150, "unit": "lb"}
